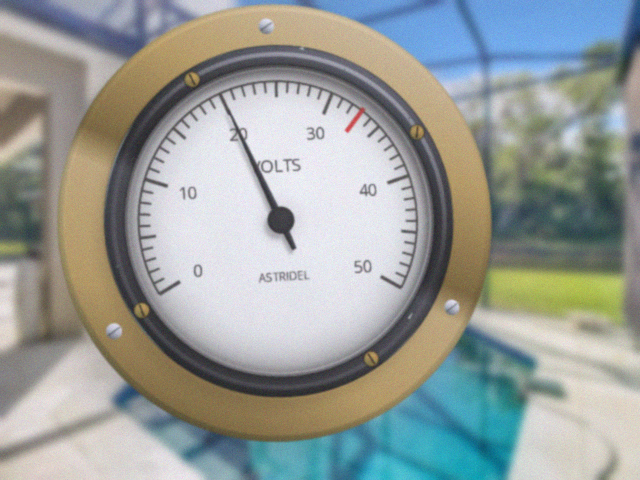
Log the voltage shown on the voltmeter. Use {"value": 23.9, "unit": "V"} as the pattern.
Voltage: {"value": 20, "unit": "V"}
